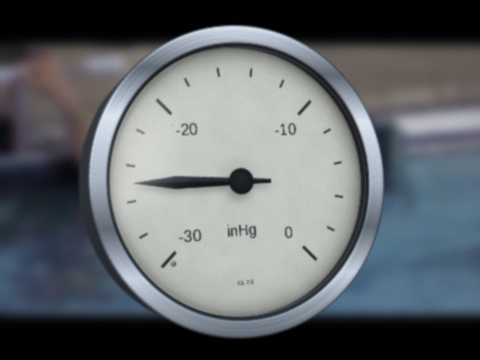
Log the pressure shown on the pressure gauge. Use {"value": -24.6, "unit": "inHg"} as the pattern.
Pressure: {"value": -25, "unit": "inHg"}
